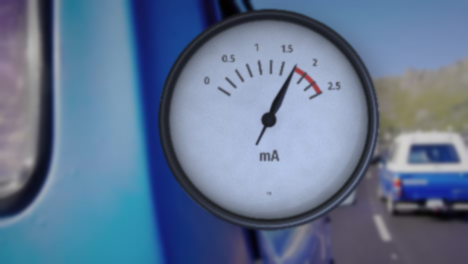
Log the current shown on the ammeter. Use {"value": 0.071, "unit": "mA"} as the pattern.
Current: {"value": 1.75, "unit": "mA"}
